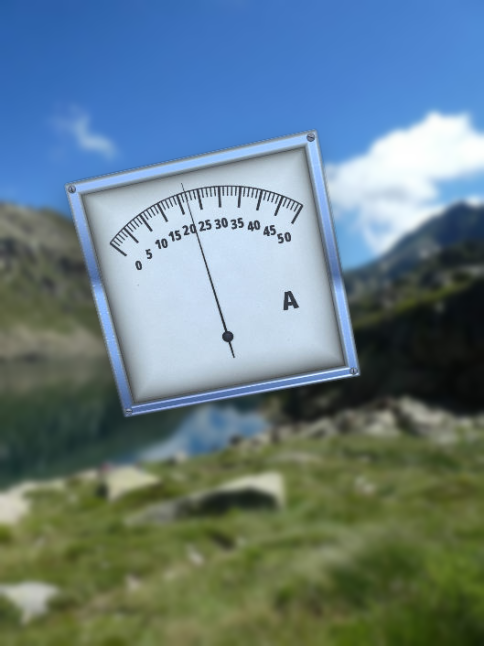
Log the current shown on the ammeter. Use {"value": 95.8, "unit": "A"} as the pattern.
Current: {"value": 22, "unit": "A"}
